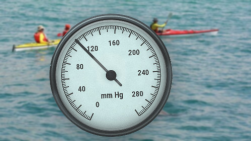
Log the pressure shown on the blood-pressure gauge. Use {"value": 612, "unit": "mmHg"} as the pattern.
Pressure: {"value": 110, "unit": "mmHg"}
